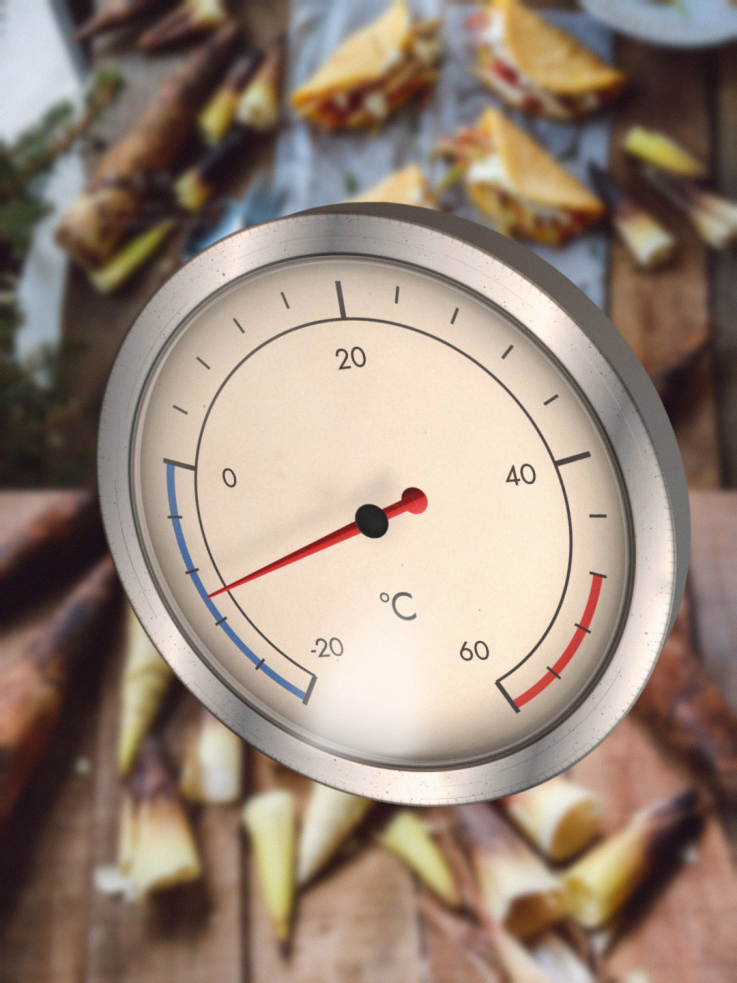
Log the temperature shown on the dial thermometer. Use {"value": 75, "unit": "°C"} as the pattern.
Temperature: {"value": -10, "unit": "°C"}
